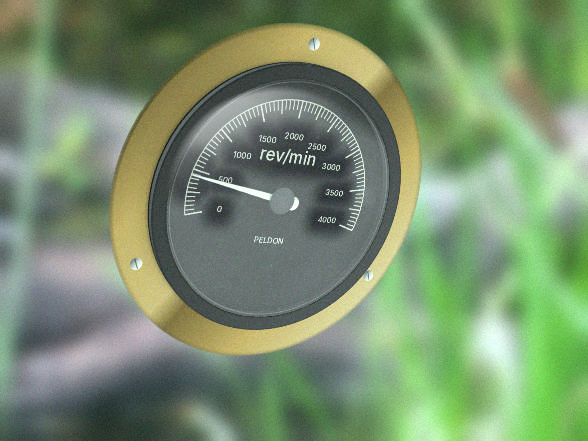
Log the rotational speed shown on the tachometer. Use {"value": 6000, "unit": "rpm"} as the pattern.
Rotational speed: {"value": 450, "unit": "rpm"}
